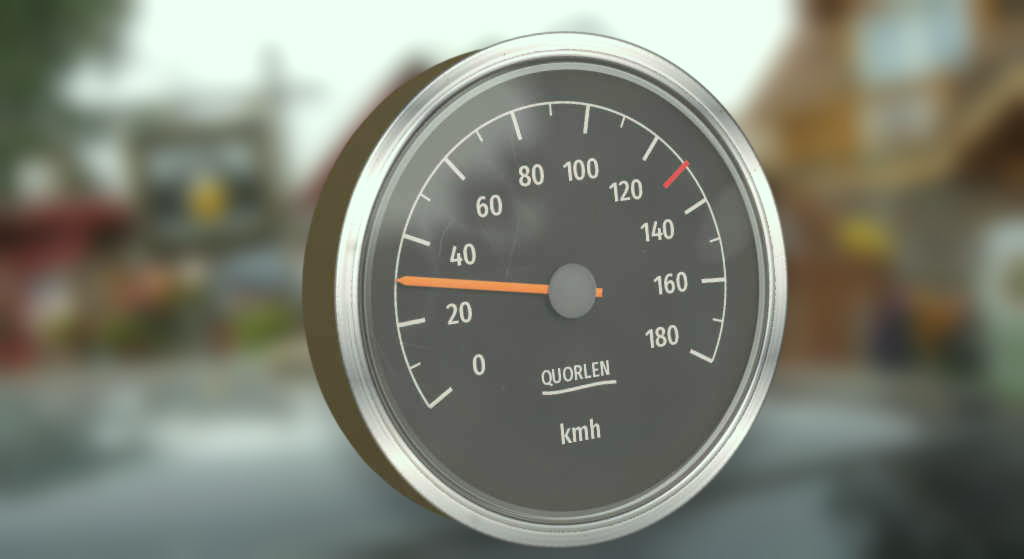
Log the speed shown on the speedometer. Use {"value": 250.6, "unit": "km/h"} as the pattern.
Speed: {"value": 30, "unit": "km/h"}
